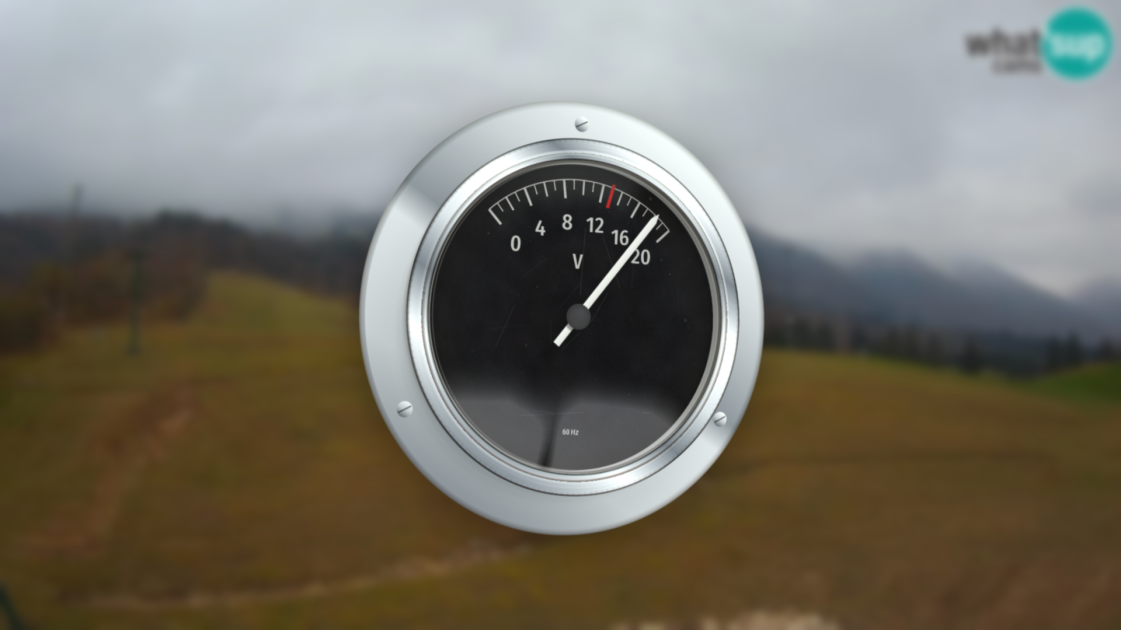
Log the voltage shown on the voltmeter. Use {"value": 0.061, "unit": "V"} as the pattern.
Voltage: {"value": 18, "unit": "V"}
